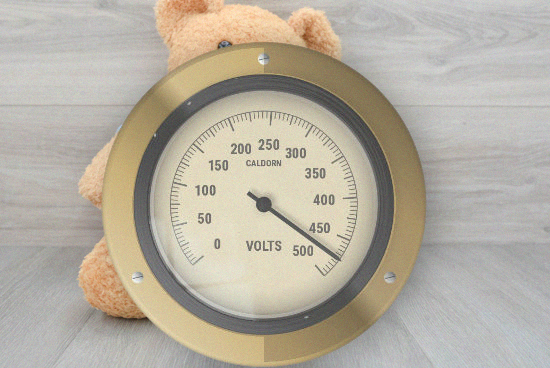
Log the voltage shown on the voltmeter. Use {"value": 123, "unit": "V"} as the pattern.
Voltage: {"value": 475, "unit": "V"}
